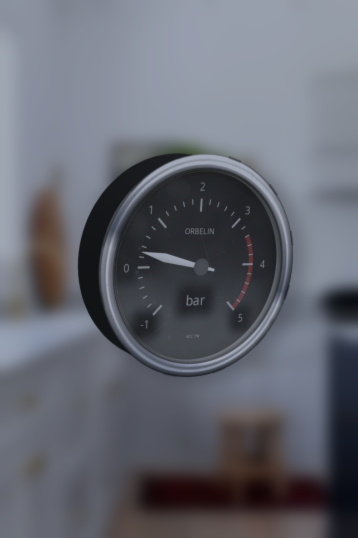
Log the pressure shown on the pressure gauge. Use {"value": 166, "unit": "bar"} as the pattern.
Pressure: {"value": 0.3, "unit": "bar"}
